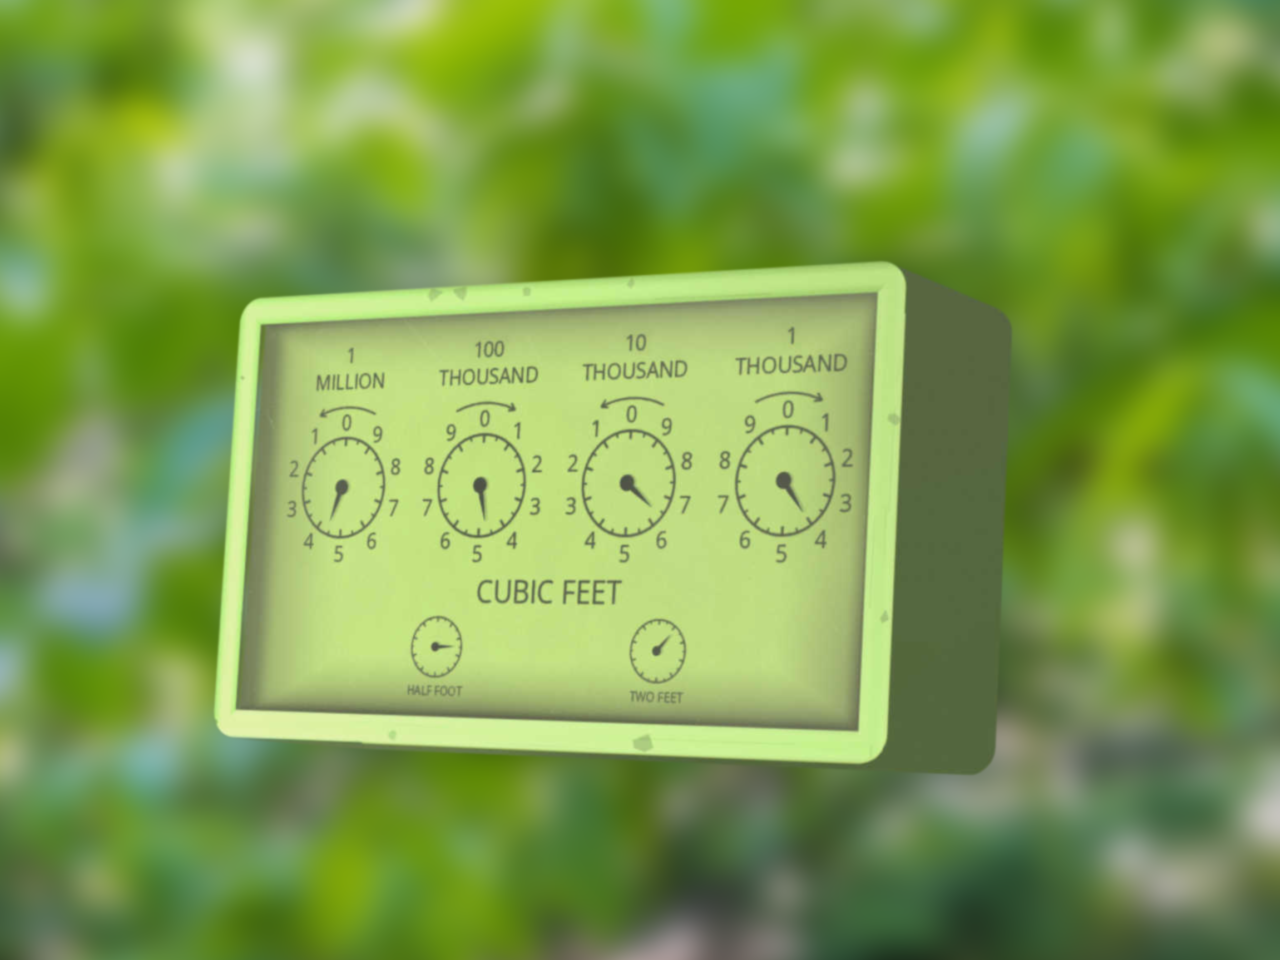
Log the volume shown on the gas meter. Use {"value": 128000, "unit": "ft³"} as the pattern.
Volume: {"value": 446400, "unit": "ft³"}
